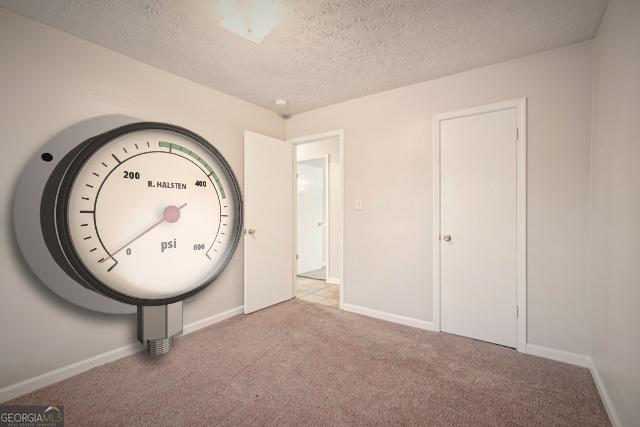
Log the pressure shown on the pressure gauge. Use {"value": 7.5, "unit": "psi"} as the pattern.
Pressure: {"value": 20, "unit": "psi"}
